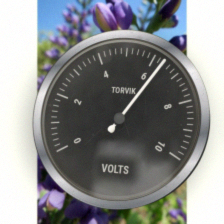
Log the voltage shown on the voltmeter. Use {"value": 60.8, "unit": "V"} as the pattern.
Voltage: {"value": 6.4, "unit": "V"}
